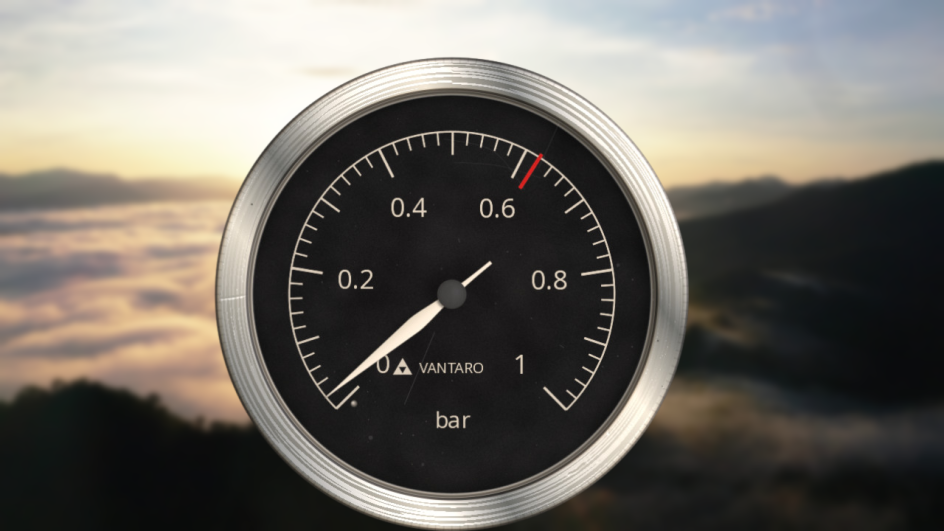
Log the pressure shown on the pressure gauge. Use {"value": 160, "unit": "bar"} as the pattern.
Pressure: {"value": 0.02, "unit": "bar"}
